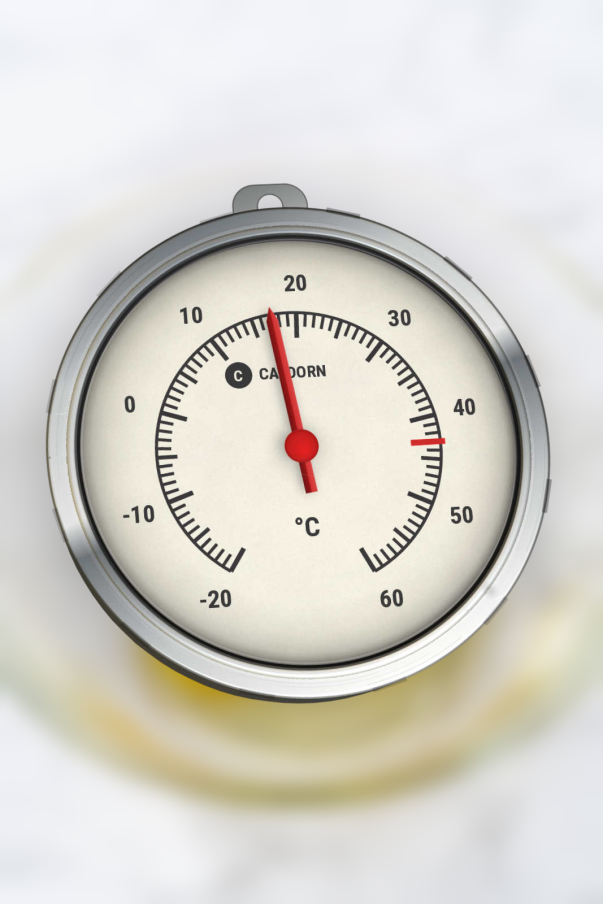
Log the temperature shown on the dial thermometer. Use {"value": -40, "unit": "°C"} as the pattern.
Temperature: {"value": 17, "unit": "°C"}
